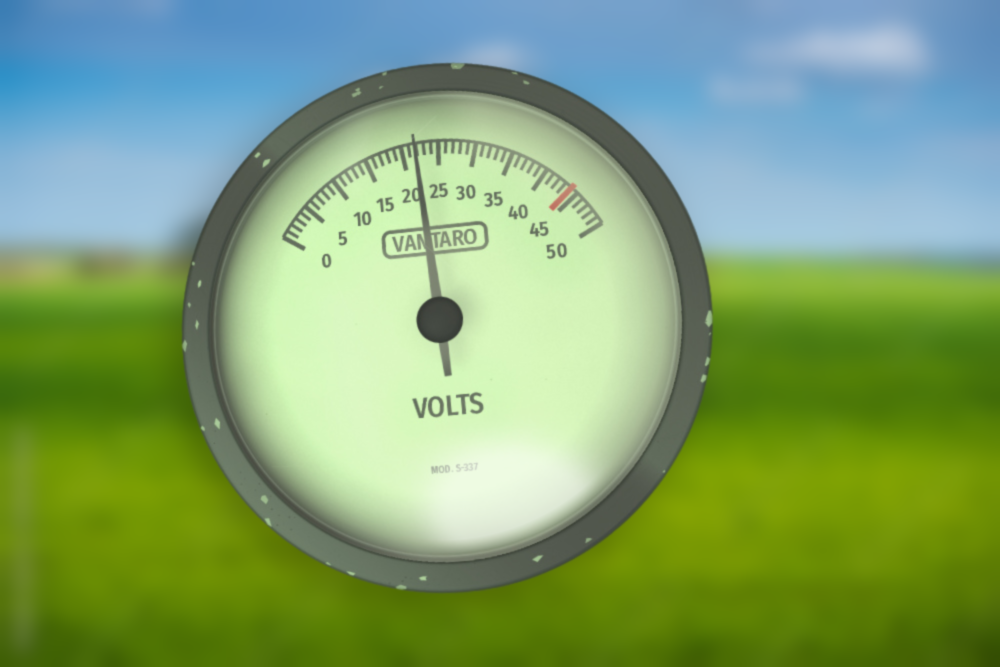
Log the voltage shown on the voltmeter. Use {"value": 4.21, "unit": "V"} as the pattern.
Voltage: {"value": 22, "unit": "V"}
